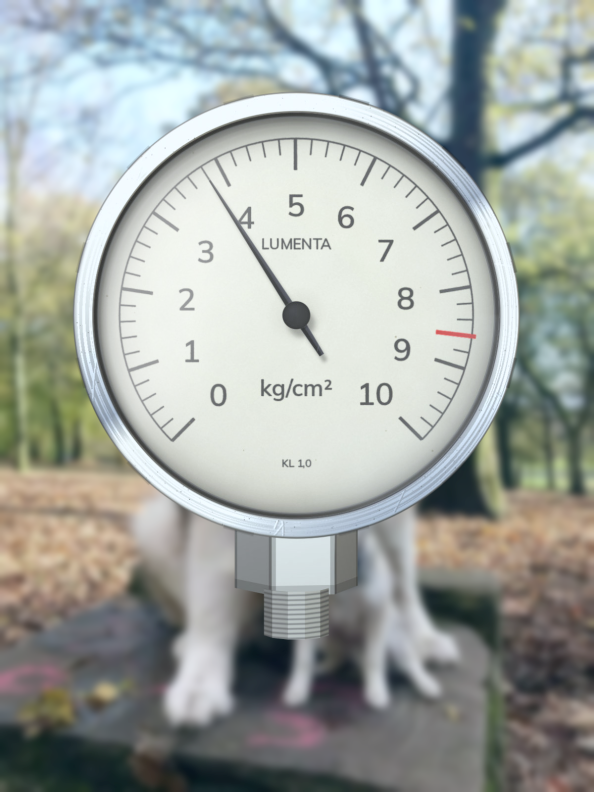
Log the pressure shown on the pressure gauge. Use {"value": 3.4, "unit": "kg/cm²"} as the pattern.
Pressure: {"value": 3.8, "unit": "kg/cm²"}
